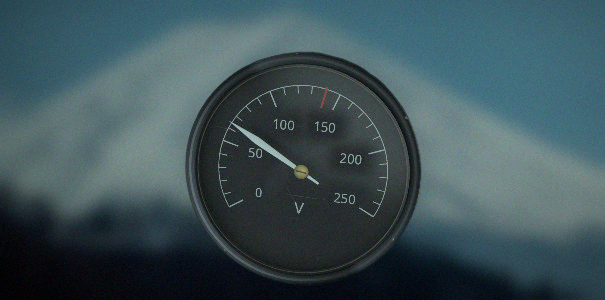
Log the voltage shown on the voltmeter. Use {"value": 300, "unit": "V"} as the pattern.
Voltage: {"value": 65, "unit": "V"}
